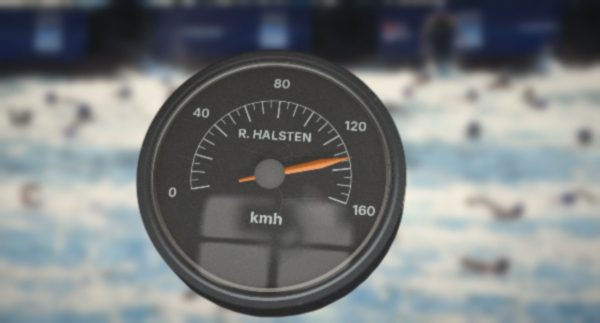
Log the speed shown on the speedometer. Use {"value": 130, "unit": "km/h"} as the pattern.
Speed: {"value": 135, "unit": "km/h"}
